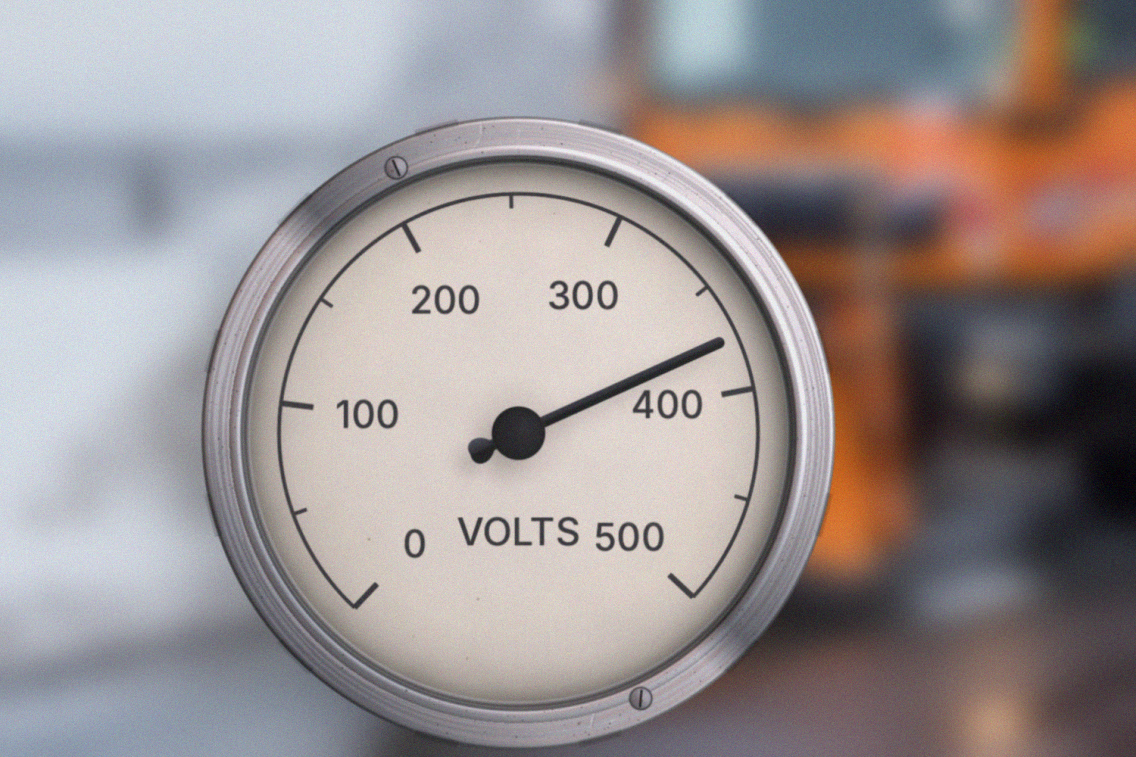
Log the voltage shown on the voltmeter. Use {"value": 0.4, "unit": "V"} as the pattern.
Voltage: {"value": 375, "unit": "V"}
